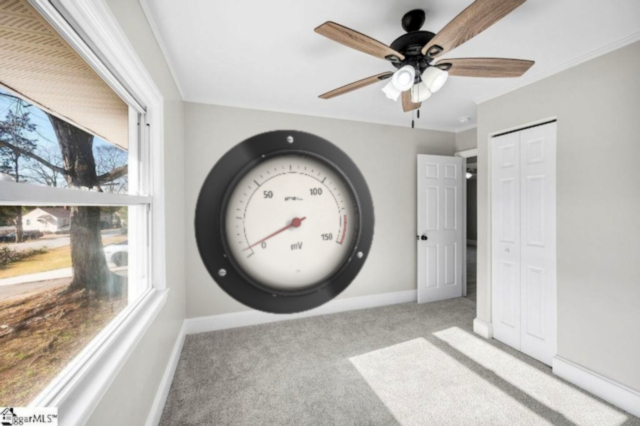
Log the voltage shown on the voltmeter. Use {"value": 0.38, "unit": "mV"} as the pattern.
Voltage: {"value": 5, "unit": "mV"}
